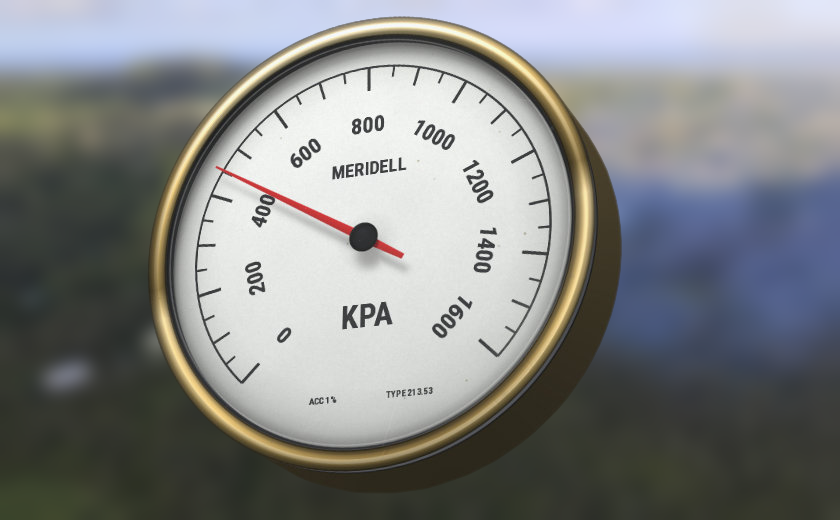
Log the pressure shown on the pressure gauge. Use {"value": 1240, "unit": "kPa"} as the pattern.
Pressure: {"value": 450, "unit": "kPa"}
